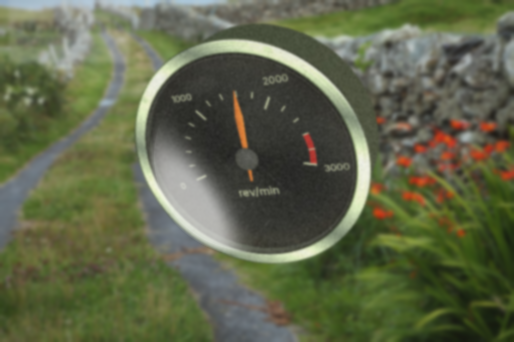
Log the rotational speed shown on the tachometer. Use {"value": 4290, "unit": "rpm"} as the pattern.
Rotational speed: {"value": 1600, "unit": "rpm"}
